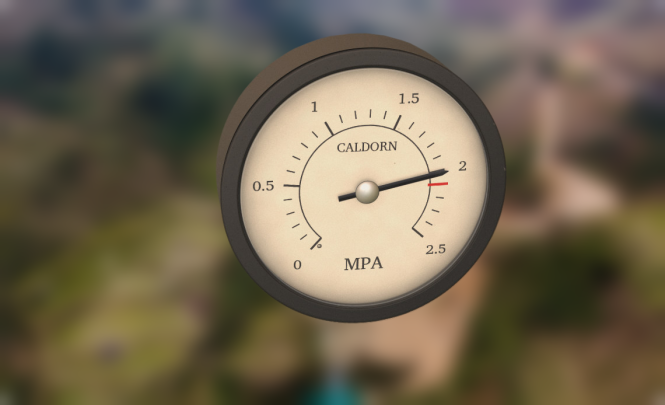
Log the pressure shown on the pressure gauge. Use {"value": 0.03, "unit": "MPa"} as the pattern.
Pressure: {"value": 2, "unit": "MPa"}
